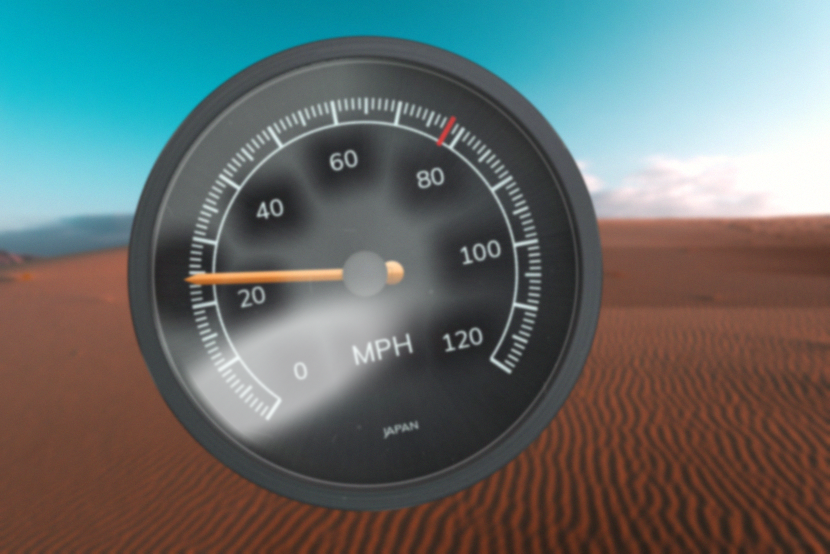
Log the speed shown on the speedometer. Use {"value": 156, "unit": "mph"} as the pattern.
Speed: {"value": 24, "unit": "mph"}
